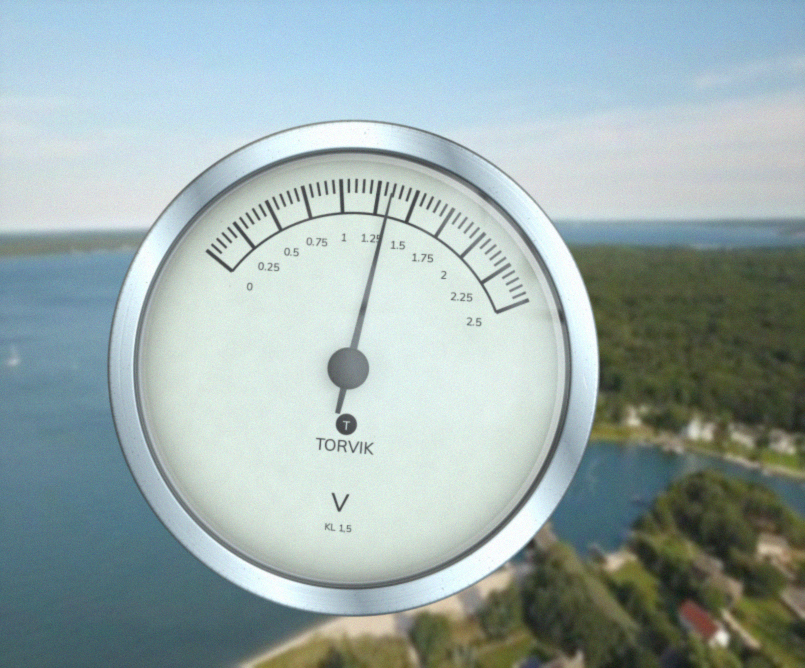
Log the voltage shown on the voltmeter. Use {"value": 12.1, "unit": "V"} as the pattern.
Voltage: {"value": 1.35, "unit": "V"}
